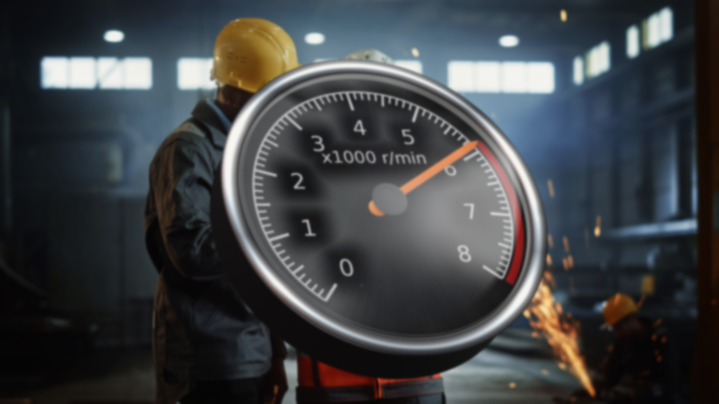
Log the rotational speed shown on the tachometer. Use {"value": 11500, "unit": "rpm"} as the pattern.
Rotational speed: {"value": 5900, "unit": "rpm"}
